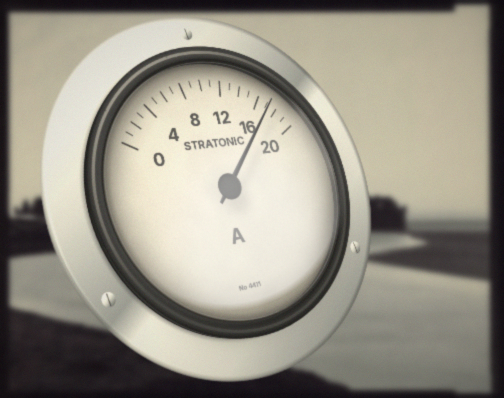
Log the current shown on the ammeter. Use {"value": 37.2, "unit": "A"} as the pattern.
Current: {"value": 17, "unit": "A"}
